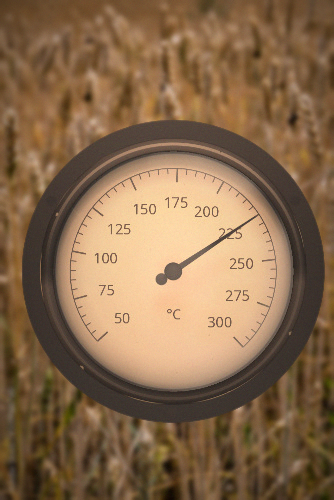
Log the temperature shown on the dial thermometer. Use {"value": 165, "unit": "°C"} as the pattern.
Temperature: {"value": 225, "unit": "°C"}
